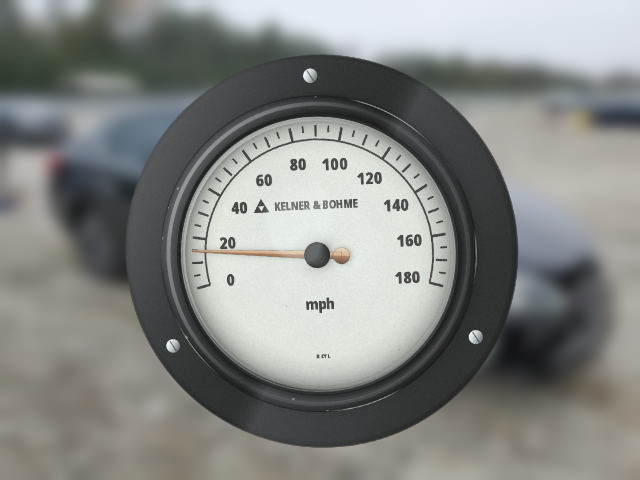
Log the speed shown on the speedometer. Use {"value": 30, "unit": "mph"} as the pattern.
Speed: {"value": 15, "unit": "mph"}
